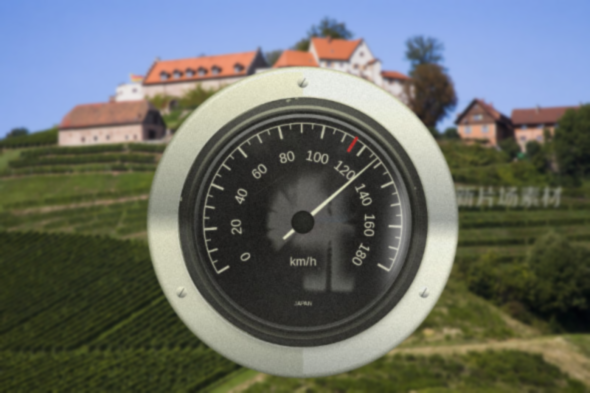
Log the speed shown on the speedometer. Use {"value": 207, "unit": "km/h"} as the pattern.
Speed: {"value": 127.5, "unit": "km/h"}
